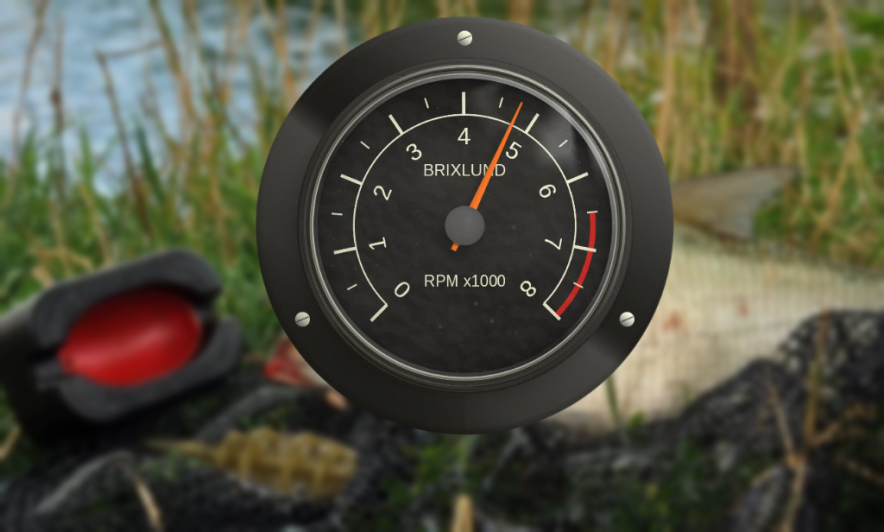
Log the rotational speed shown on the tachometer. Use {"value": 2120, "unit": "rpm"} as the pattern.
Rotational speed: {"value": 4750, "unit": "rpm"}
